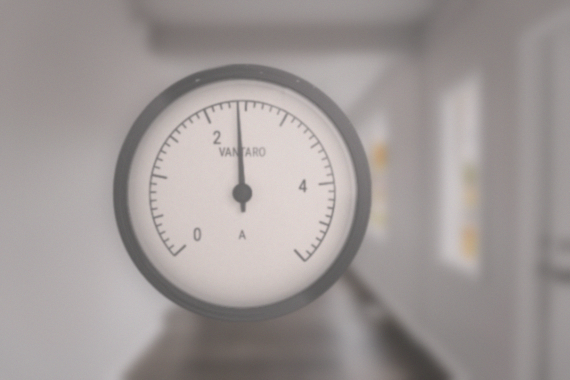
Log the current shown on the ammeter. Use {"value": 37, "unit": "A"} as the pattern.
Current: {"value": 2.4, "unit": "A"}
